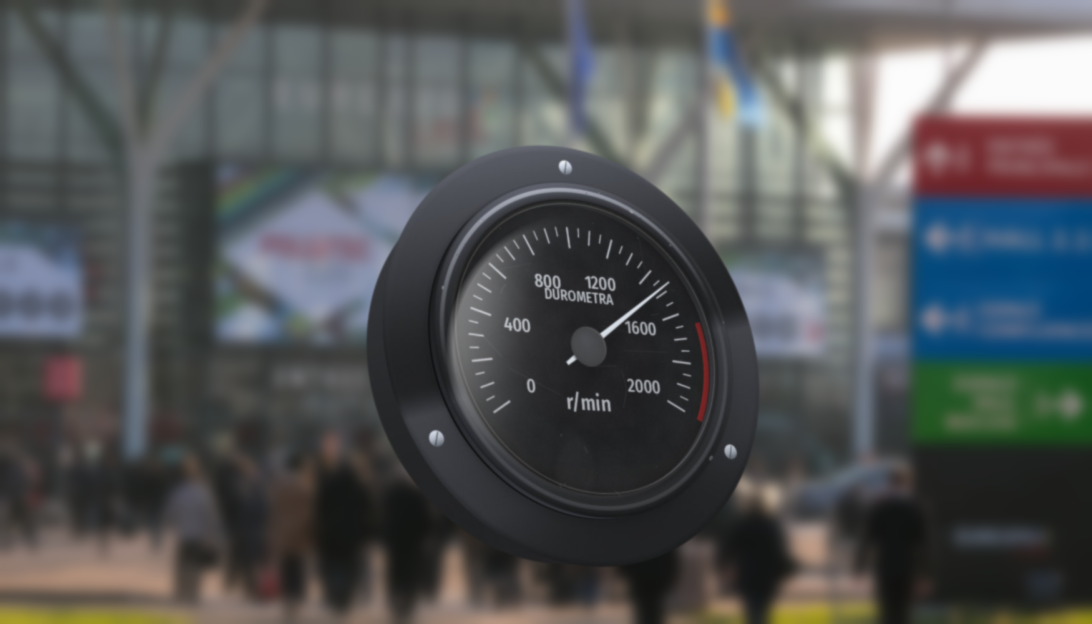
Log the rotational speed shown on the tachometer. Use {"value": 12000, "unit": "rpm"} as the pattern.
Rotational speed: {"value": 1475, "unit": "rpm"}
